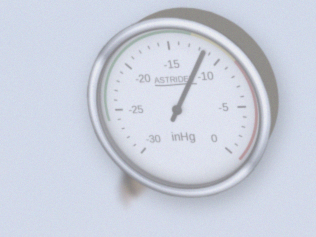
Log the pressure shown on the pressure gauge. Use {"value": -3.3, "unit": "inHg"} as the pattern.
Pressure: {"value": -11.5, "unit": "inHg"}
